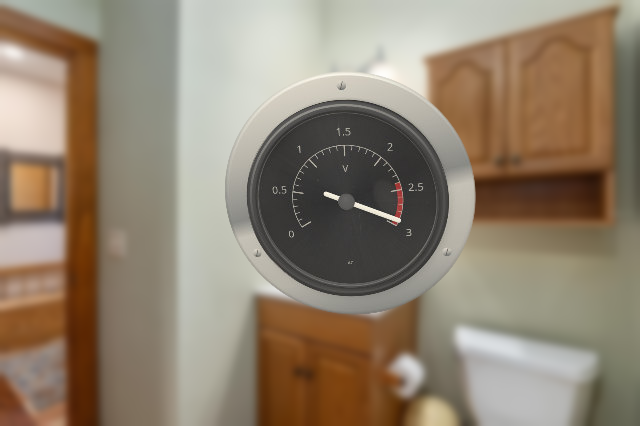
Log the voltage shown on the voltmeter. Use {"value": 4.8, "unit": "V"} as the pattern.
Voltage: {"value": 2.9, "unit": "V"}
